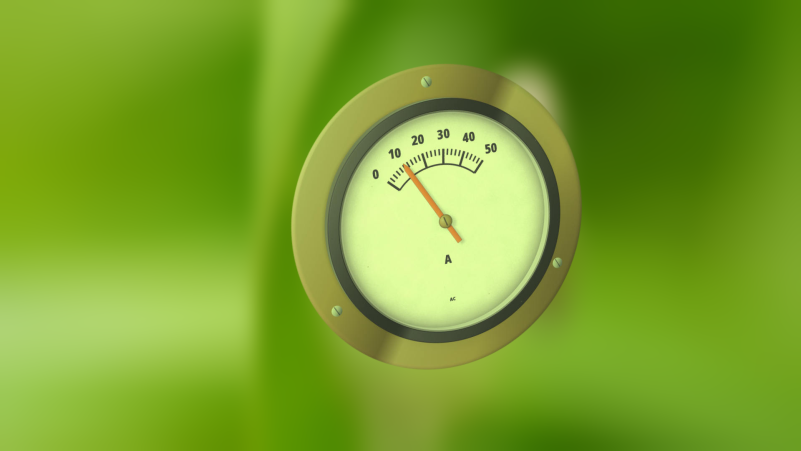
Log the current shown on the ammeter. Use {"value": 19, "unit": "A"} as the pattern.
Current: {"value": 10, "unit": "A"}
